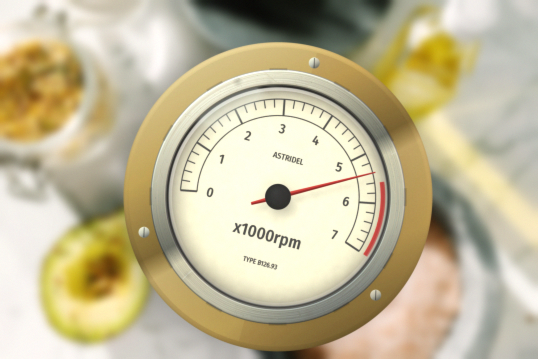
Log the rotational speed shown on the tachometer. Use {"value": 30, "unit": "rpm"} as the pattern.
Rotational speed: {"value": 5400, "unit": "rpm"}
